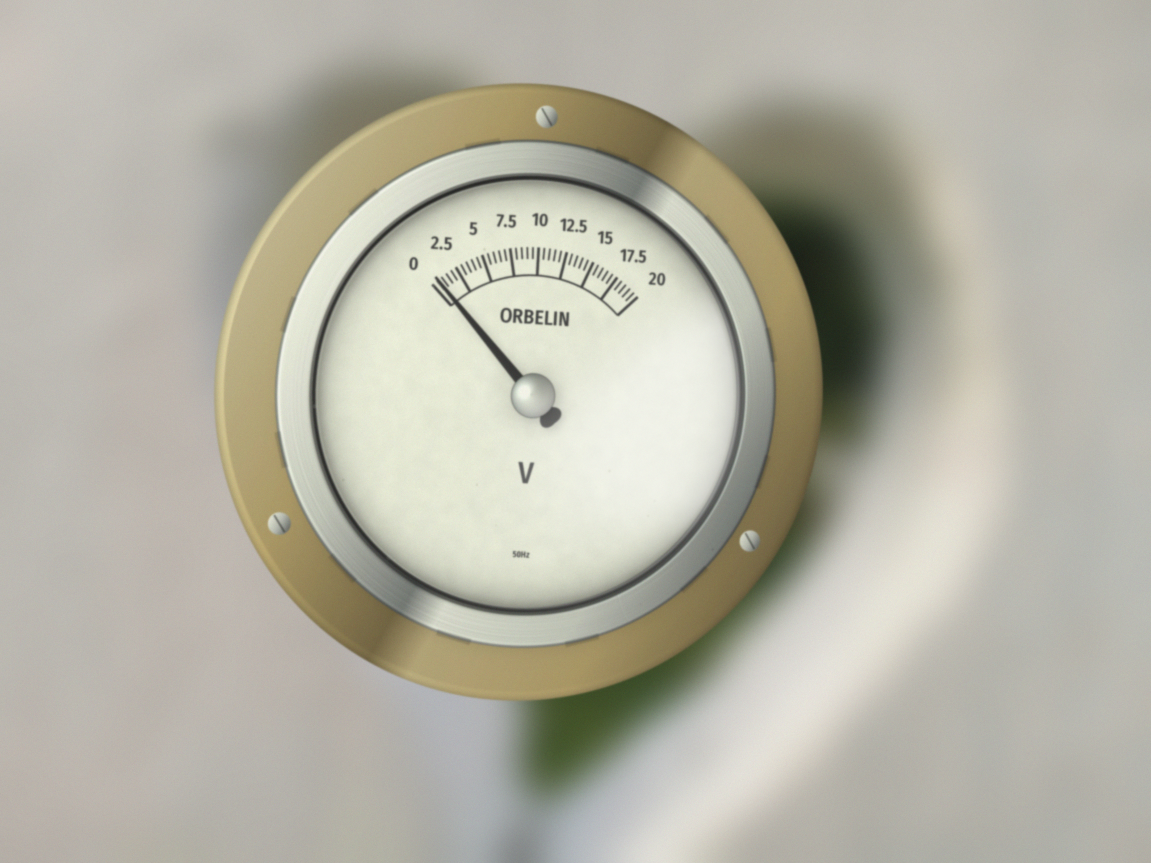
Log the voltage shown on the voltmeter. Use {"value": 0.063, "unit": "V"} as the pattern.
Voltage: {"value": 0.5, "unit": "V"}
